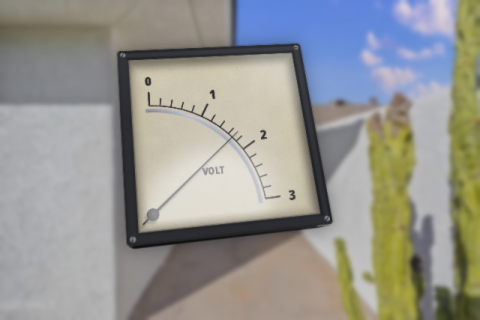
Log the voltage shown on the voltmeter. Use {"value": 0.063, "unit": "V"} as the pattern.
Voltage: {"value": 1.7, "unit": "V"}
